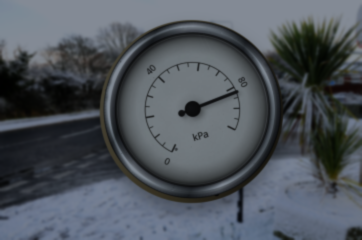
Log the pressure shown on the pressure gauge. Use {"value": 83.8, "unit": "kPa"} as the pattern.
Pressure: {"value": 82.5, "unit": "kPa"}
